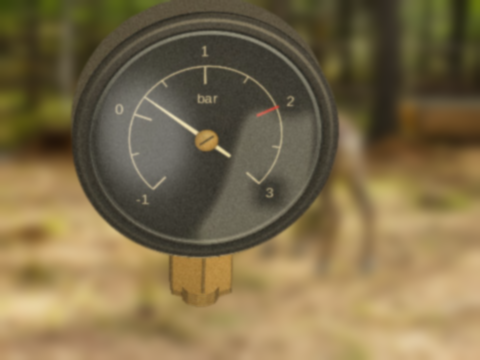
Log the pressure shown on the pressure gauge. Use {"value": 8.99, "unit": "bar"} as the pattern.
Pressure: {"value": 0.25, "unit": "bar"}
